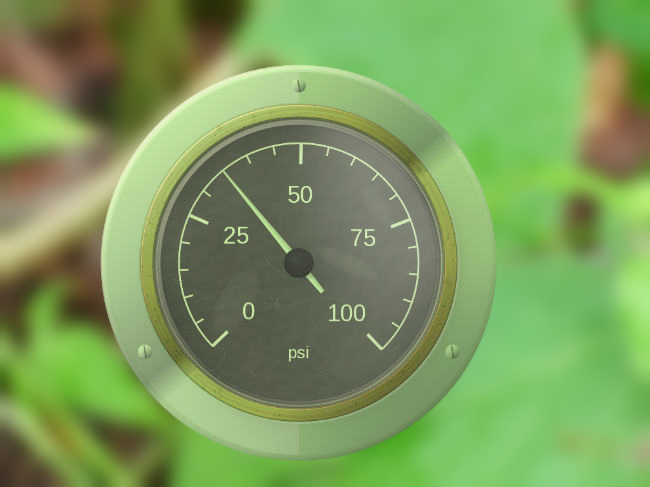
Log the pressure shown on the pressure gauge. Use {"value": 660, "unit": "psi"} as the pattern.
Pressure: {"value": 35, "unit": "psi"}
